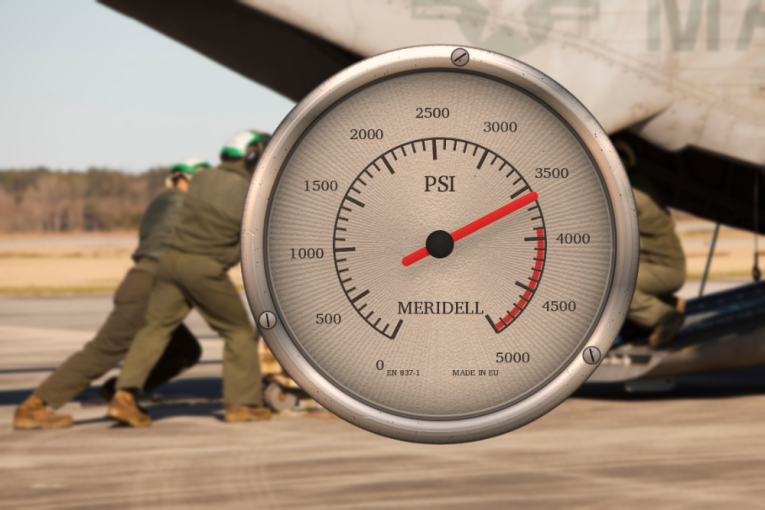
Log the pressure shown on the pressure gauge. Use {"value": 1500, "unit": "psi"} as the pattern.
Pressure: {"value": 3600, "unit": "psi"}
